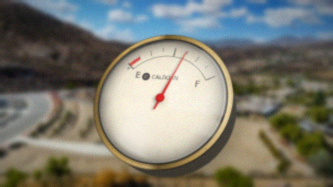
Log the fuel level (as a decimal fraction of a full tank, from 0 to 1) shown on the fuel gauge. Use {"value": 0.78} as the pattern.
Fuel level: {"value": 0.625}
